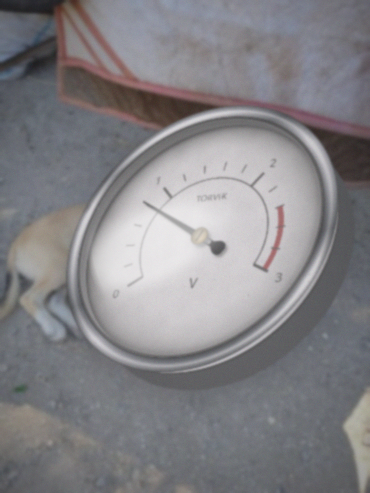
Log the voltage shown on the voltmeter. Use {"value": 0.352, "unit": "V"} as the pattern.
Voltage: {"value": 0.8, "unit": "V"}
